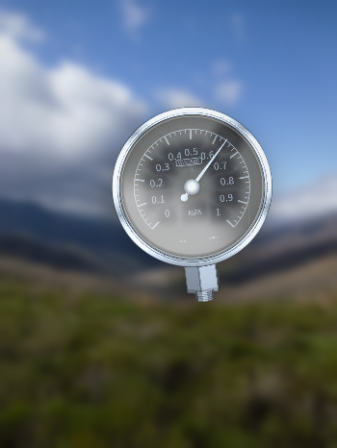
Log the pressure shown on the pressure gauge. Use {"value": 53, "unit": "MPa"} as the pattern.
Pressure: {"value": 0.64, "unit": "MPa"}
